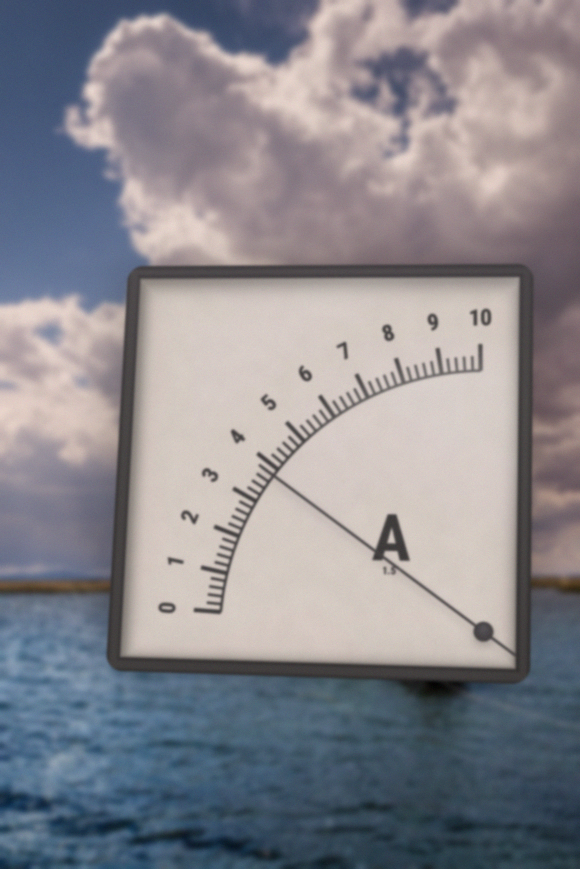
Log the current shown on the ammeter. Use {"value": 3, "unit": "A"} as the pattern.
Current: {"value": 3.8, "unit": "A"}
